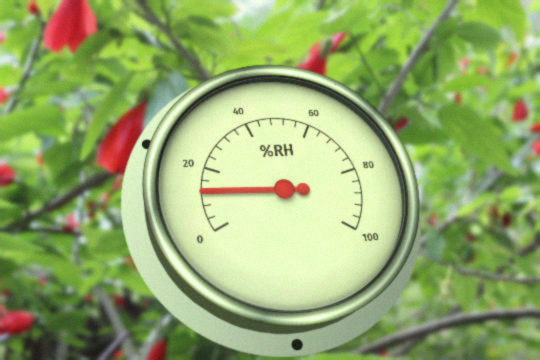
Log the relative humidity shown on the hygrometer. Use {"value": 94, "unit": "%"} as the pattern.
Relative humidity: {"value": 12, "unit": "%"}
